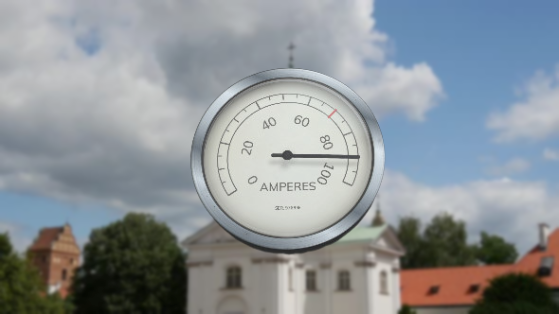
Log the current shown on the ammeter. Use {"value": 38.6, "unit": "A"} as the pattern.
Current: {"value": 90, "unit": "A"}
